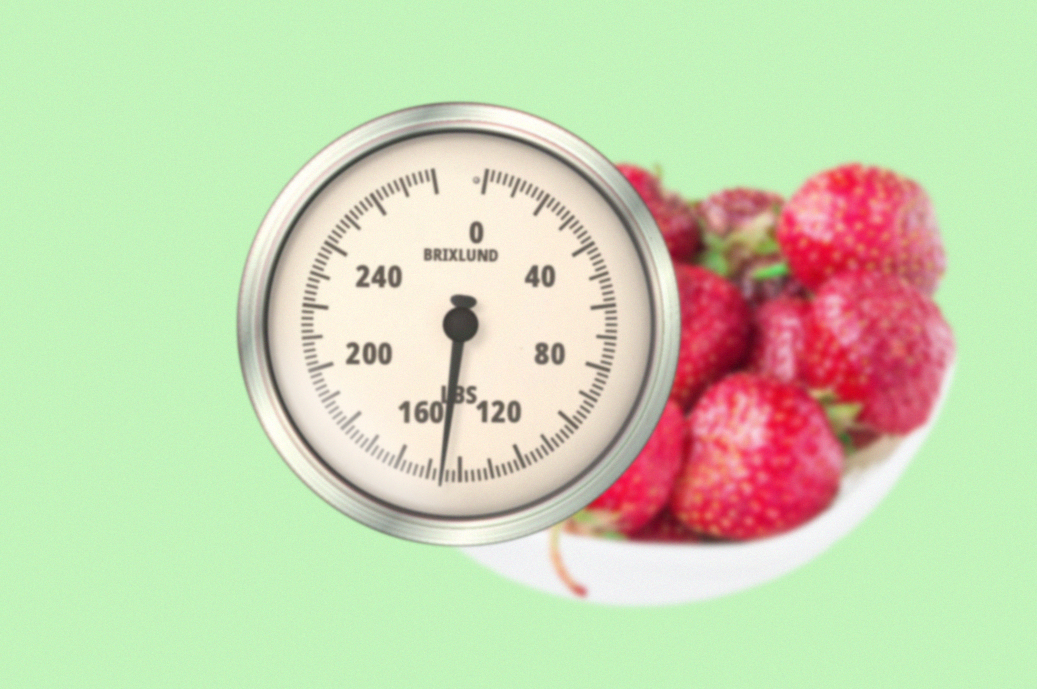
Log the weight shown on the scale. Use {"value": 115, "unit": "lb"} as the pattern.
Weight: {"value": 146, "unit": "lb"}
